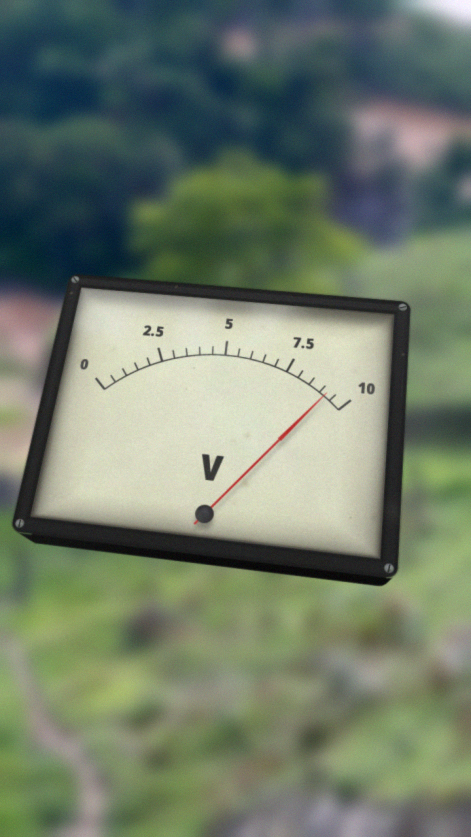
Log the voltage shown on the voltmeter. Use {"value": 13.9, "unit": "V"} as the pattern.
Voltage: {"value": 9.25, "unit": "V"}
